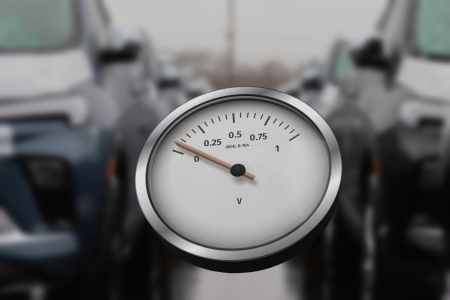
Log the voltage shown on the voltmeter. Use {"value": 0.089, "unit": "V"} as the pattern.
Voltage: {"value": 0.05, "unit": "V"}
